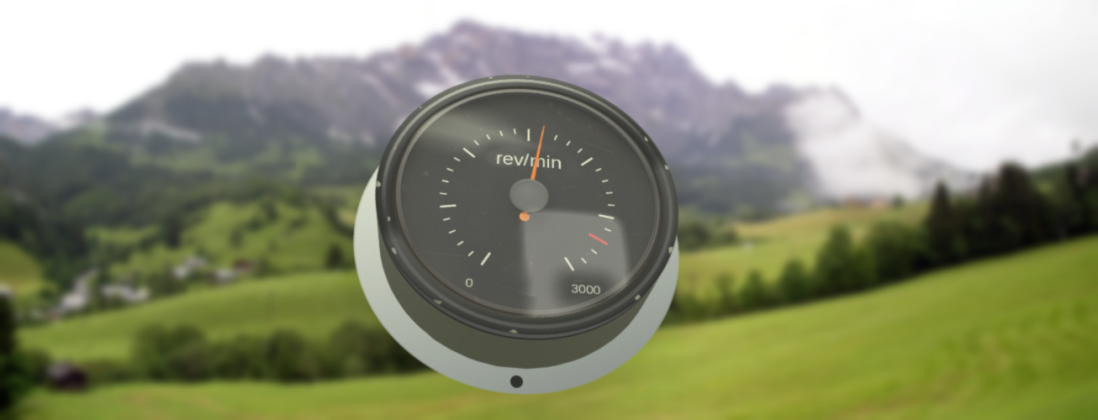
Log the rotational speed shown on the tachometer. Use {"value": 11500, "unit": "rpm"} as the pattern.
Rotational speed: {"value": 1600, "unit": "rpm"}
